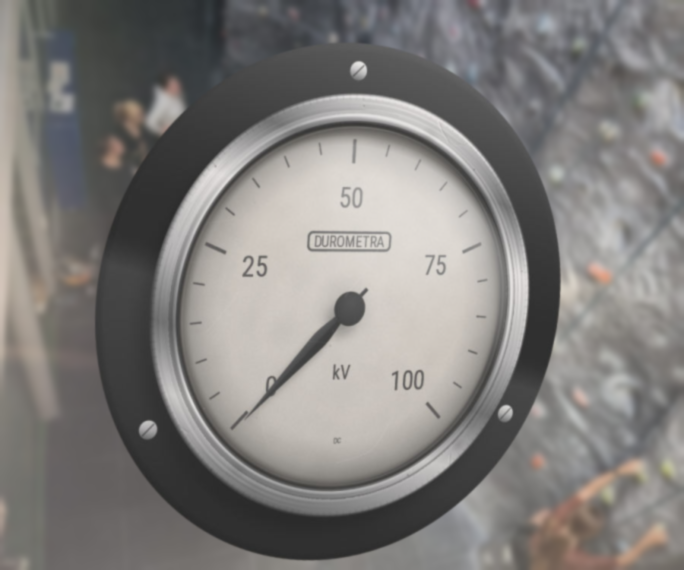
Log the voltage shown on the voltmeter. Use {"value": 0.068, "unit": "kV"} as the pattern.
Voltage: {"value": 0, "unit": "kV"}
